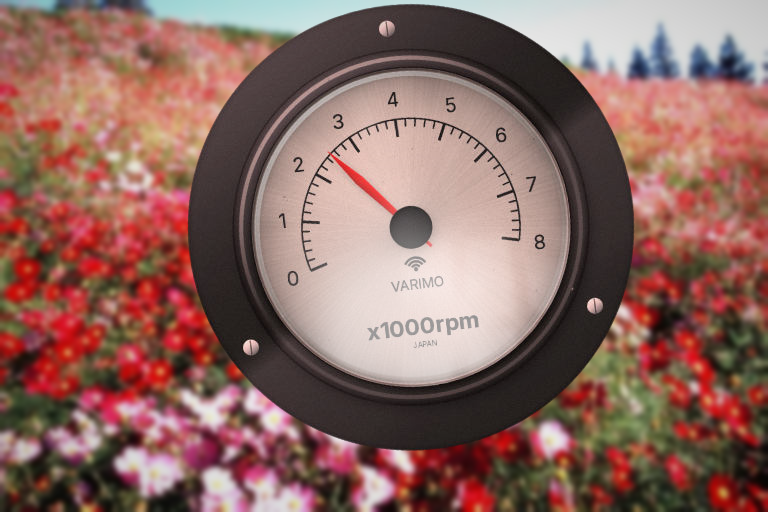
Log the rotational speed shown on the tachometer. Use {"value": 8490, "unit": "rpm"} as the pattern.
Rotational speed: {"value": 2500, "unit": "rpm"}
